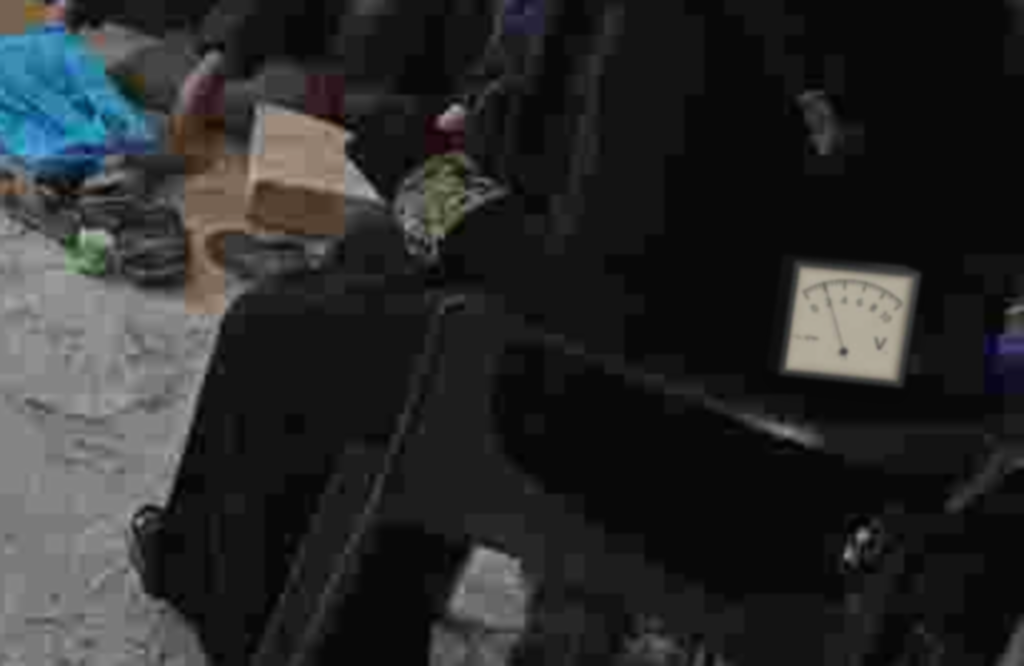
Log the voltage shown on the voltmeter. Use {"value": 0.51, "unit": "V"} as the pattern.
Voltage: {"value": 2, "unit": "V"}
